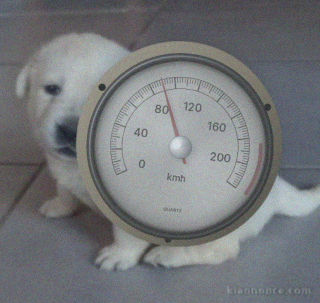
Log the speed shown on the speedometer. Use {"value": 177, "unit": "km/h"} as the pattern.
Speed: {"value": 90, "unit": "km/h"}
